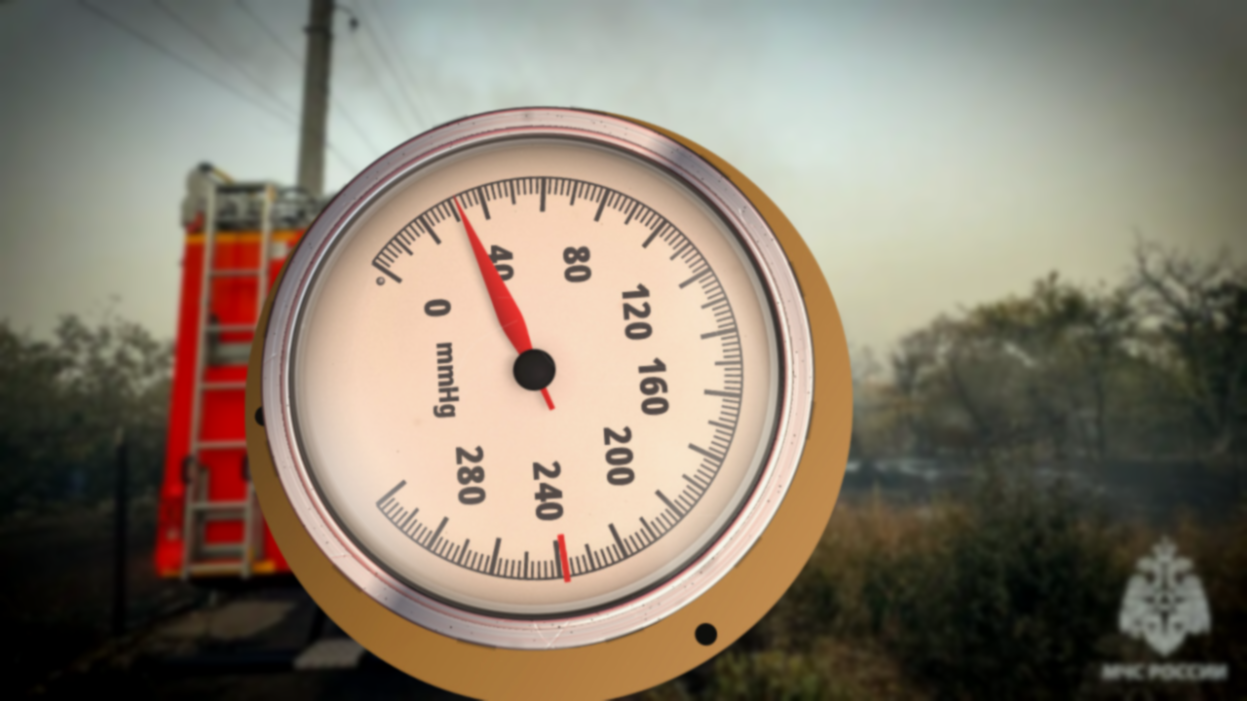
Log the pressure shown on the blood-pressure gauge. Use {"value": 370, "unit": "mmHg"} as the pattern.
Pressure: {"value": 32, "unit": "mmHg"}
